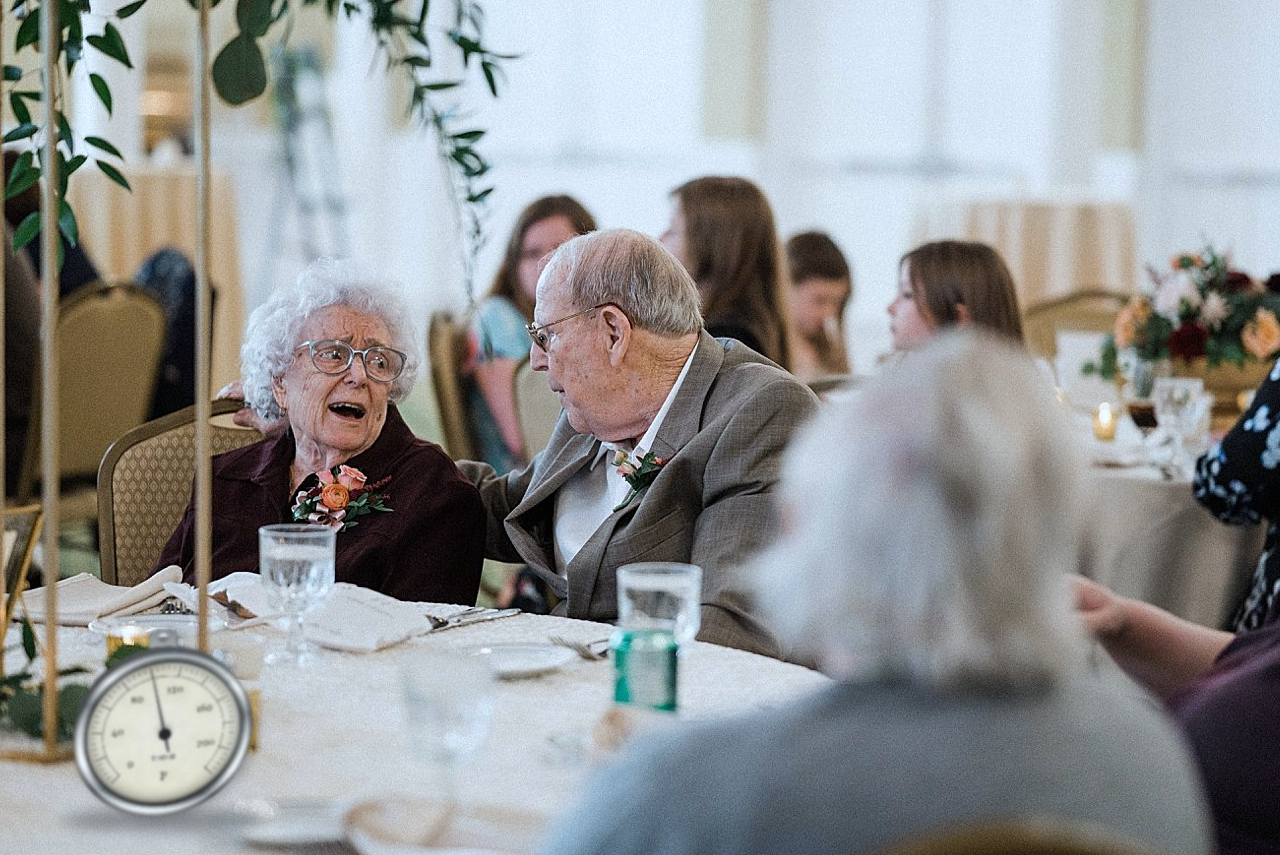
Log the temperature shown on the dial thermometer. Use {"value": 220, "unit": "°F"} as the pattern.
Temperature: {"value": 100, "unit": "°F"}
